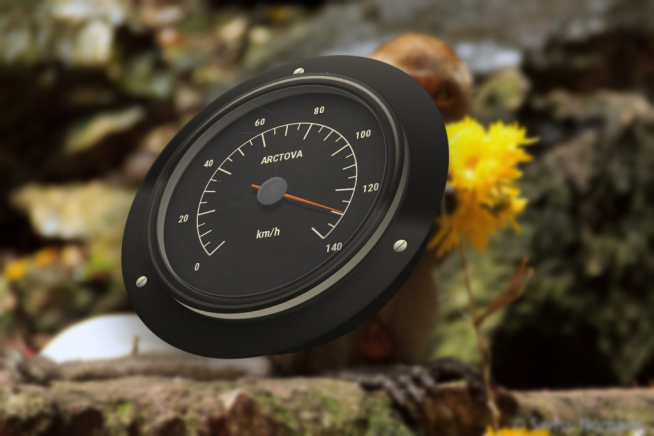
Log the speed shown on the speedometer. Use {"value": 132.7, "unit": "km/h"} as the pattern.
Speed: {"value": 130, "unit": "km/h"}
